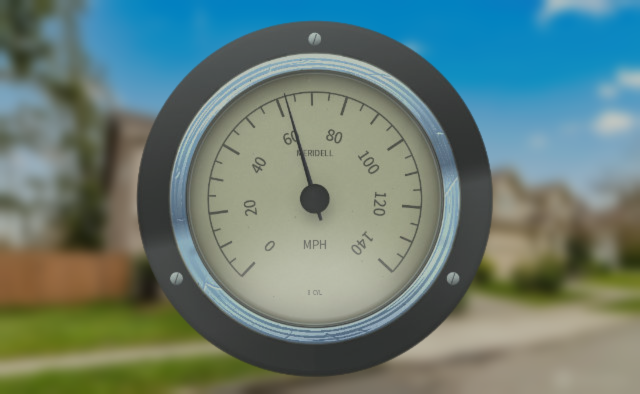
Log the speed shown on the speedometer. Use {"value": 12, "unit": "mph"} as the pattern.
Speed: {"value": 62.5, "unit": "mph"}
